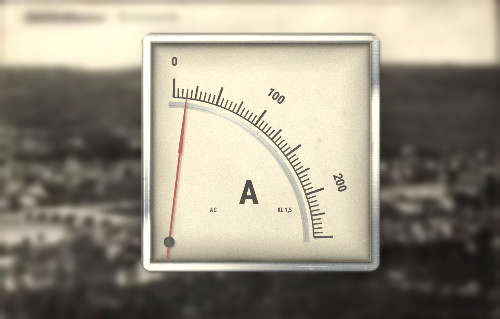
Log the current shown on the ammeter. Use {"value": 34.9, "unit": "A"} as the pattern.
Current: {"value": 15, "unit": "A"}
